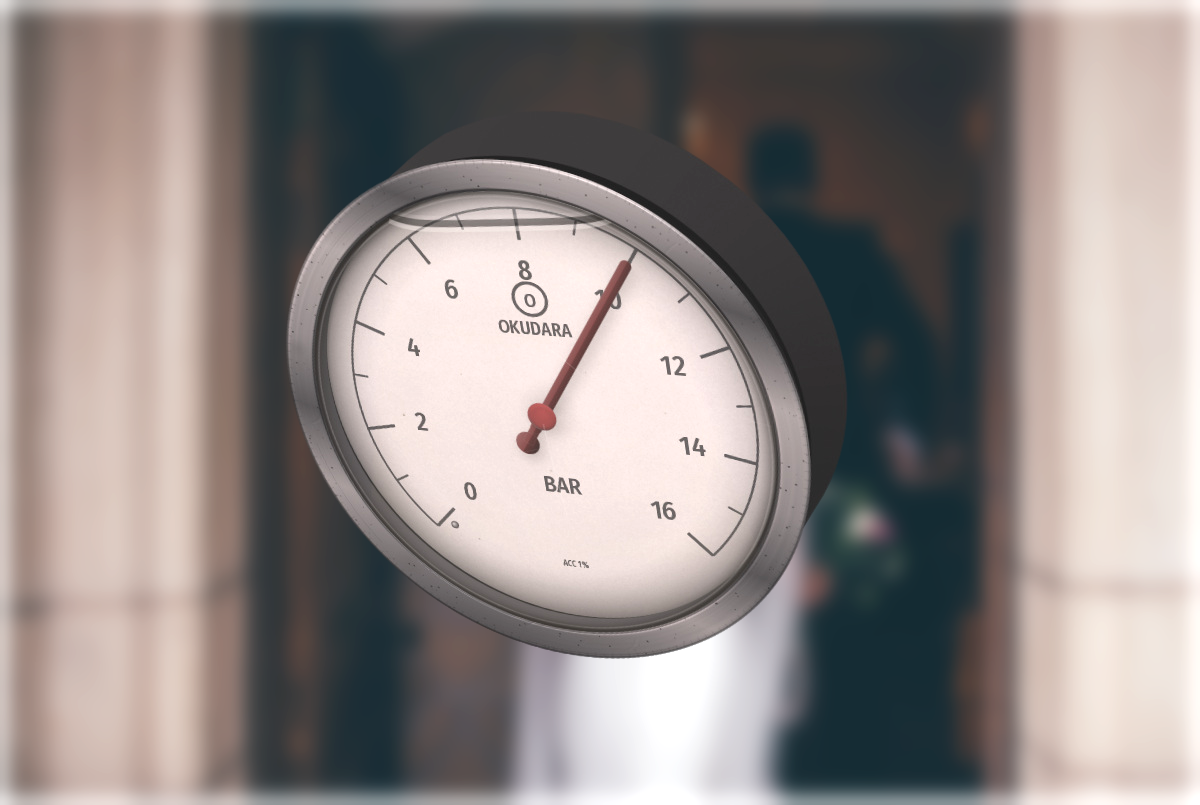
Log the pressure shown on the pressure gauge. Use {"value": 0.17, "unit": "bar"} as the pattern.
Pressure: {"value": 10, "unit": "bar"}
